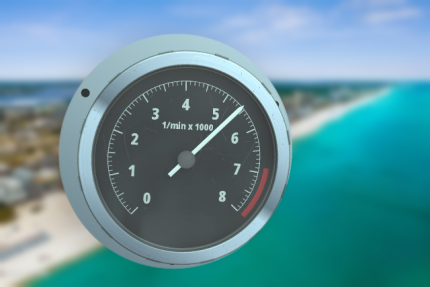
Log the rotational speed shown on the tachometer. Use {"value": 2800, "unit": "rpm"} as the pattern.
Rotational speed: {"value": 5400, "unit": "rpm"}
